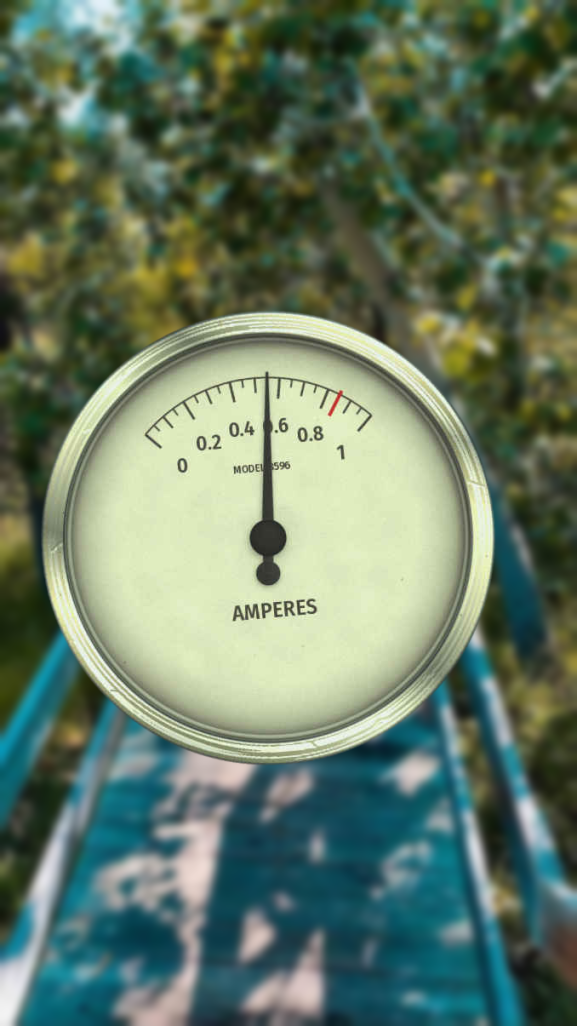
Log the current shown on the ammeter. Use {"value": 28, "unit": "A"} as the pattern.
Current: {"value": 0.55, "unit": "A"}
